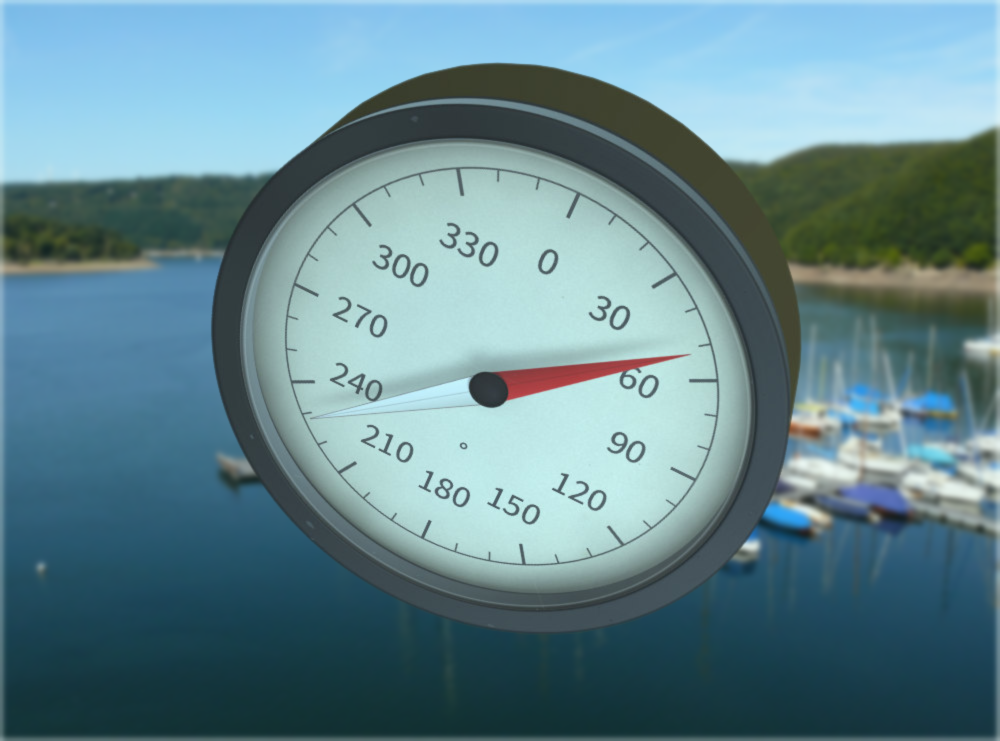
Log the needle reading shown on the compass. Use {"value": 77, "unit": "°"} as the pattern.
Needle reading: {"value": 50, "unit": "°"}
